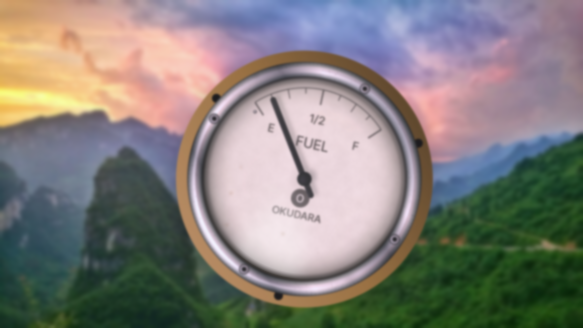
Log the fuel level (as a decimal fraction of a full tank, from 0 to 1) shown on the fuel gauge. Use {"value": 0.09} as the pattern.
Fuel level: {"value": 0.125}
